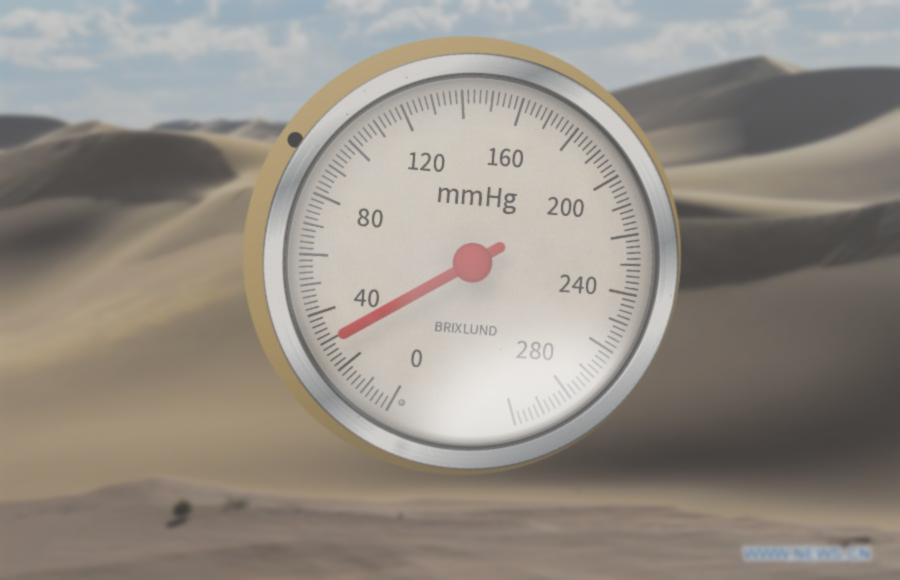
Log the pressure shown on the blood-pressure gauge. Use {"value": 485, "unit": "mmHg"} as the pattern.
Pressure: {"value": 30, "unit": "mmHg"}
